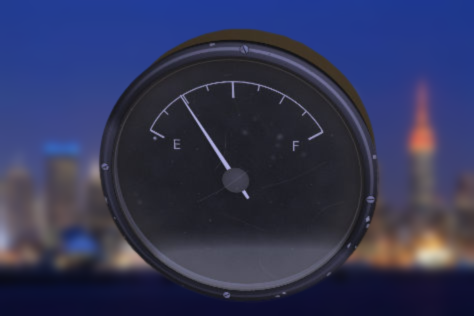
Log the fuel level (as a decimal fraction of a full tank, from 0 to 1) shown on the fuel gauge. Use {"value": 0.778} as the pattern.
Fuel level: {"value": 0.25}
